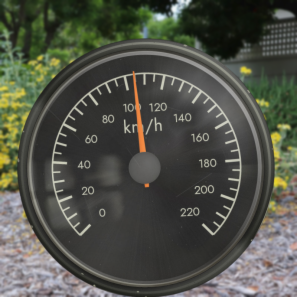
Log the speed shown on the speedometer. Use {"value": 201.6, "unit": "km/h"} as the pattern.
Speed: {"value": 105, "unit": "km/h"}
